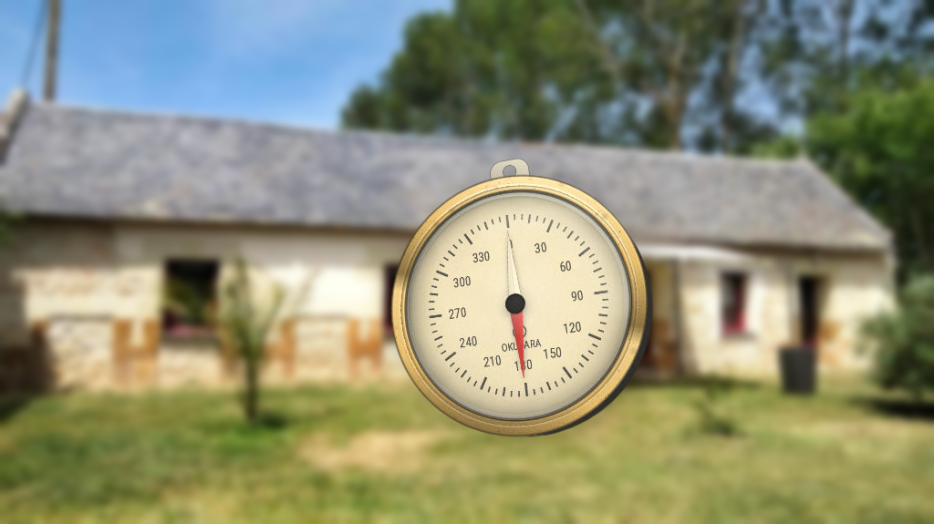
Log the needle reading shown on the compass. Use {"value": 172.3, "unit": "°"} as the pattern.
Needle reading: {"value": 180, "unit": "°"}
